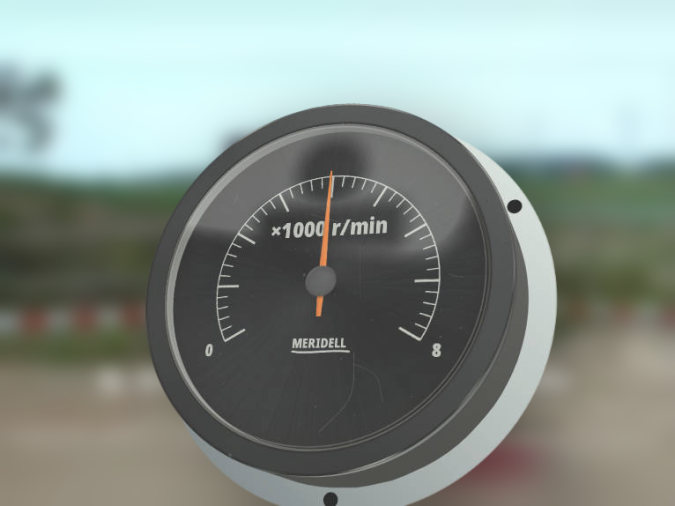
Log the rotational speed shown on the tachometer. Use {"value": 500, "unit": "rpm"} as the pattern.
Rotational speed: {"value": 4000, "unit": "rpm"}
